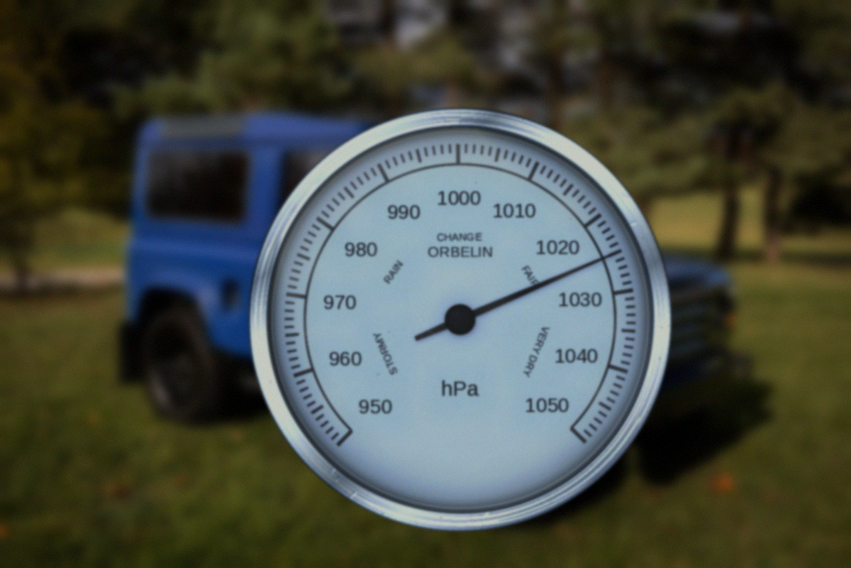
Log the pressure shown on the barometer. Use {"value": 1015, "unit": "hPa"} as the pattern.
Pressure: {"value": 1025, "unit": "hPa"}
